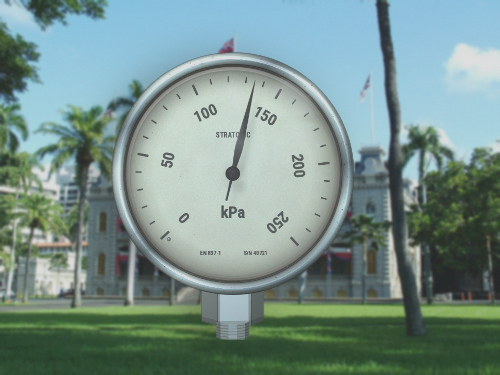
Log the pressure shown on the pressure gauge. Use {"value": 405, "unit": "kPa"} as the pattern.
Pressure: {"value": 135, "unit": "kPa"}
